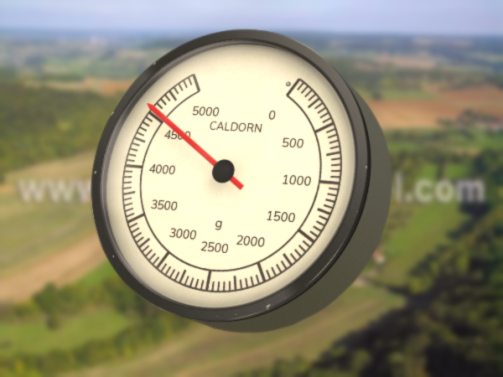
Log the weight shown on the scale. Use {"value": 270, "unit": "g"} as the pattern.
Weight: {"value": 4550, "unit": "g"}
